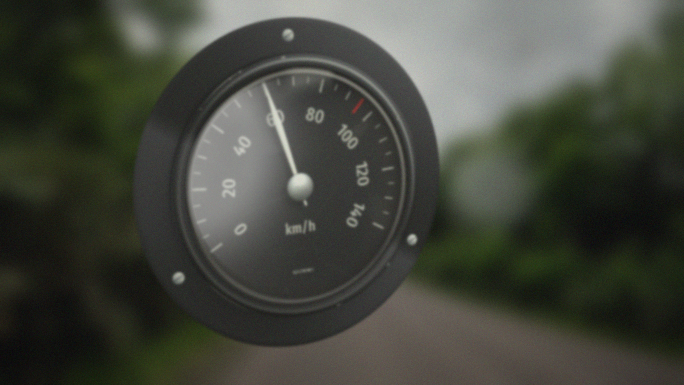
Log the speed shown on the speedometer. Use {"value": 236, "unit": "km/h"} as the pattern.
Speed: {"value": 60, "unit": "km/h"}
